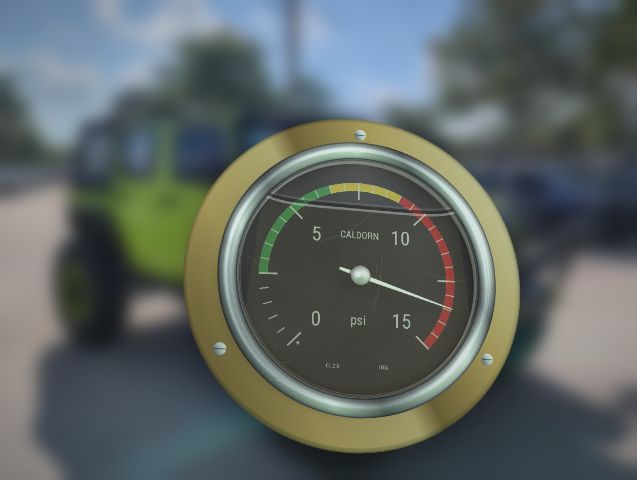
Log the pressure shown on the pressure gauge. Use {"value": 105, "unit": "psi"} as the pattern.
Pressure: {"value": 13.5, "unit": "psi"}
